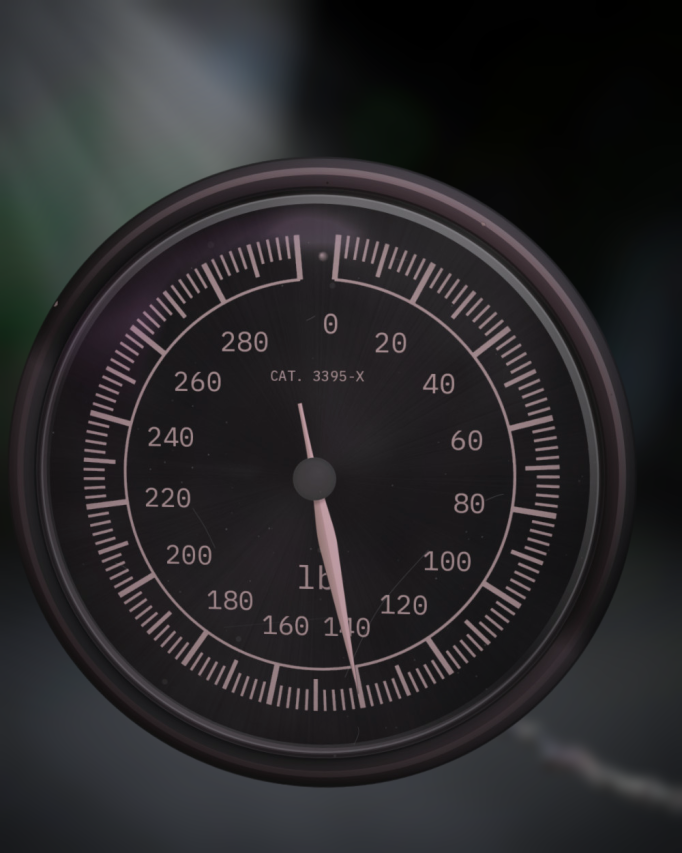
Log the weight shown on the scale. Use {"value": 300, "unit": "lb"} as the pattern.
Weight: {"value": 140, "unit": "lb"}
